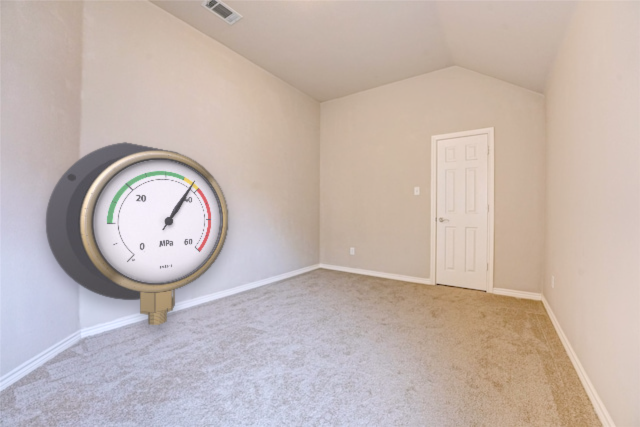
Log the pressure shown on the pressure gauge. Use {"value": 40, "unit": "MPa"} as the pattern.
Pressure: {"value": 37.5, "unit": "MPa"}
